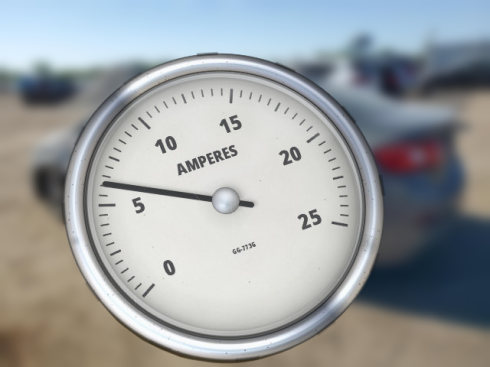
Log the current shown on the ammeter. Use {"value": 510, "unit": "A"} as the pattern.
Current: {"value": 6, "unit": "A"}
